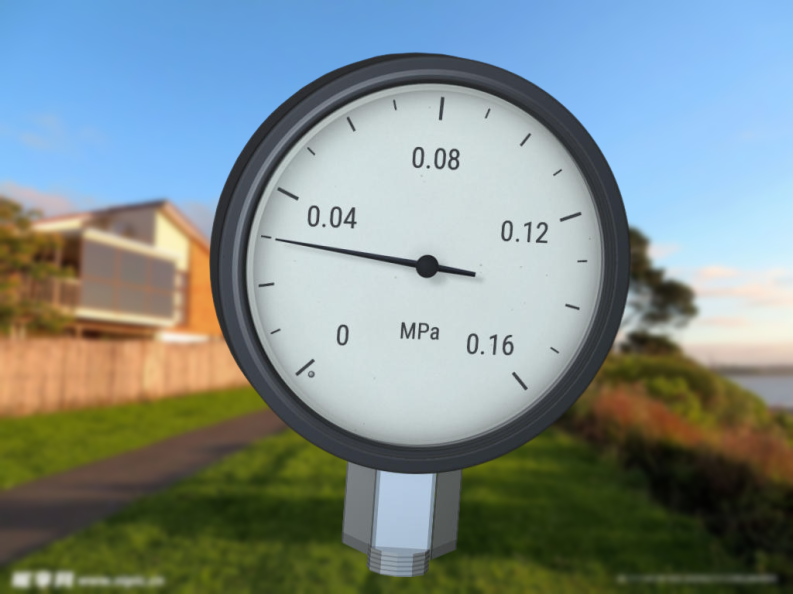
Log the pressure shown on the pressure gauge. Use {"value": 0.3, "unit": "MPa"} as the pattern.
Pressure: {"value": 0.03, "unit": "MPa"}
